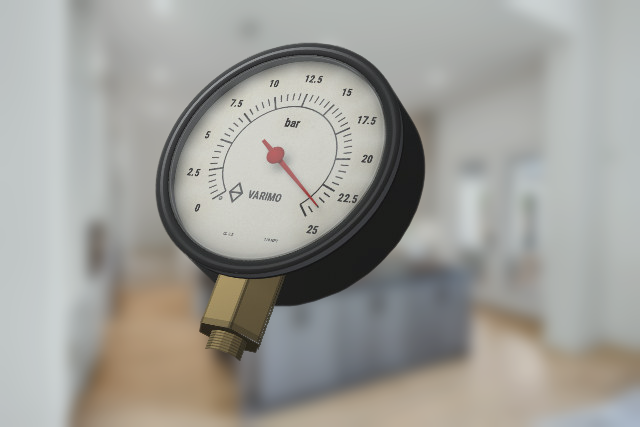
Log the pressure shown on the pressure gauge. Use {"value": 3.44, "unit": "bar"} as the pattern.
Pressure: {"value": 24, "unit": "bar"}
